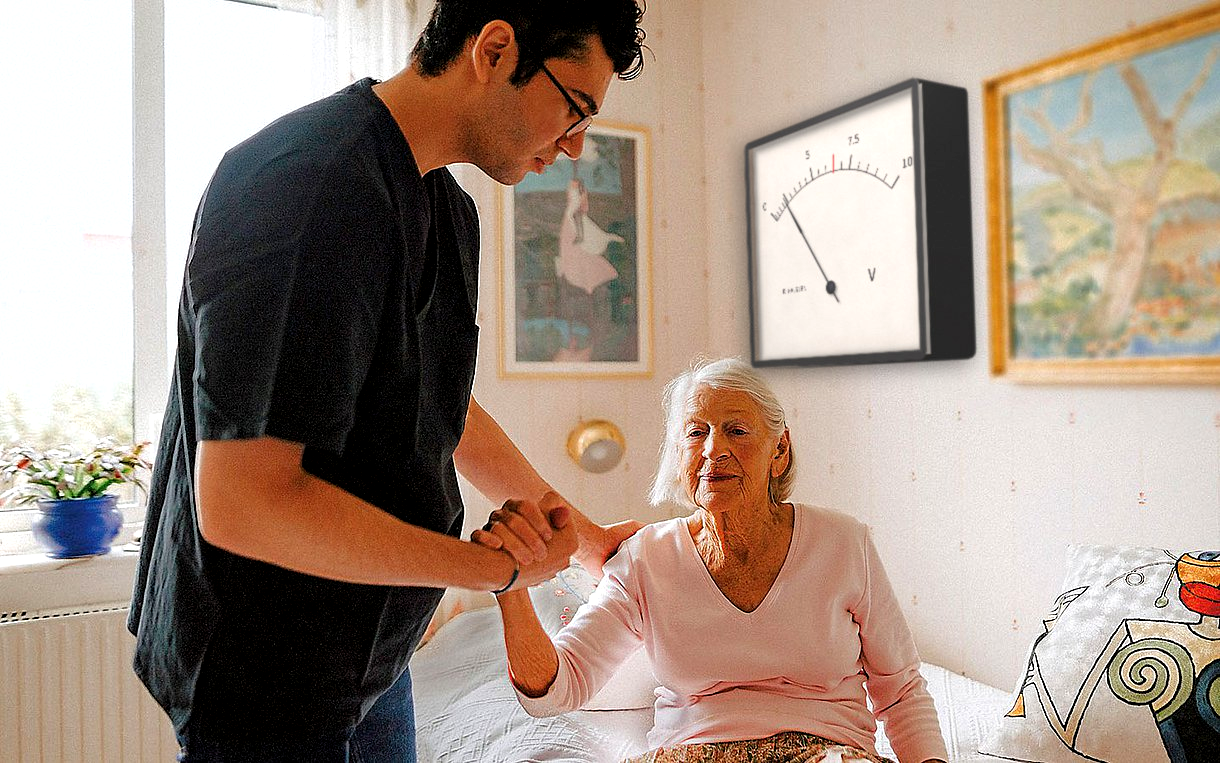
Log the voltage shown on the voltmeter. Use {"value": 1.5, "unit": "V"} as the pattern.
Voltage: {"value": 2.5, "unit": "V"}
